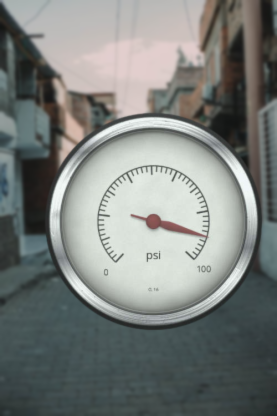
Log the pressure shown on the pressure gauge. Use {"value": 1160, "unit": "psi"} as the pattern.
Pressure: {"value": 90, "unit": "psi"}
